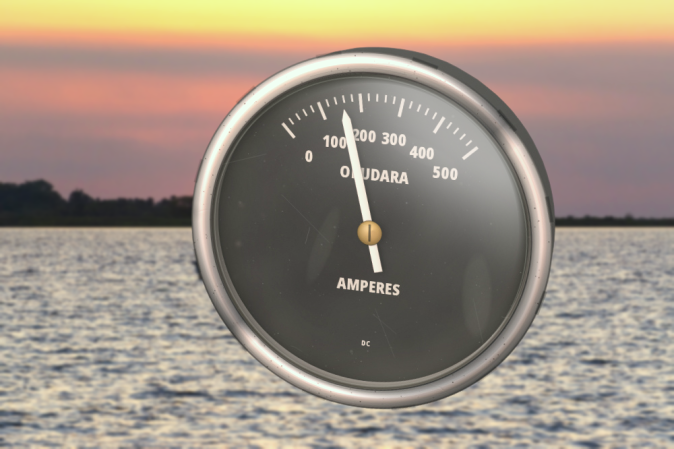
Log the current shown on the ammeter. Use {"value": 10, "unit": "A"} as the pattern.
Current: {"value": 160, "unit": "A"}
